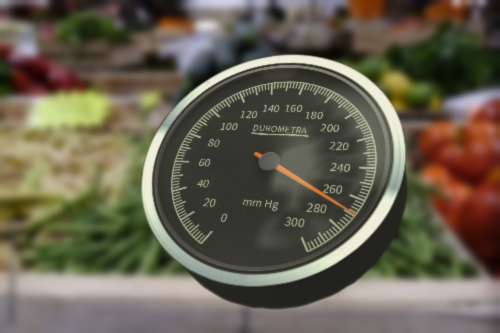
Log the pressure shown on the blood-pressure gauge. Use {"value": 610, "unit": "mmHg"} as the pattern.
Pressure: {"value": 270, "unit": "mmHg"}
